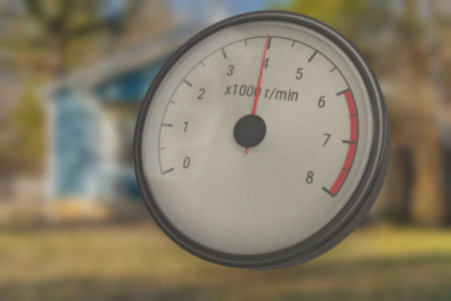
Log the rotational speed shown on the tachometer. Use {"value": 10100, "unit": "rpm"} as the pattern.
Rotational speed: {"value": 4000, "unit": "rpm"}
